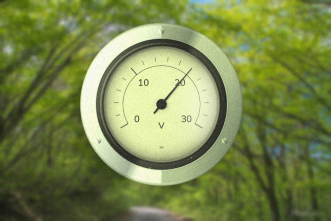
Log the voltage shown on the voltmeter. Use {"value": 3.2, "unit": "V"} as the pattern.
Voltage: {"value": 20, "unit": "V"}
